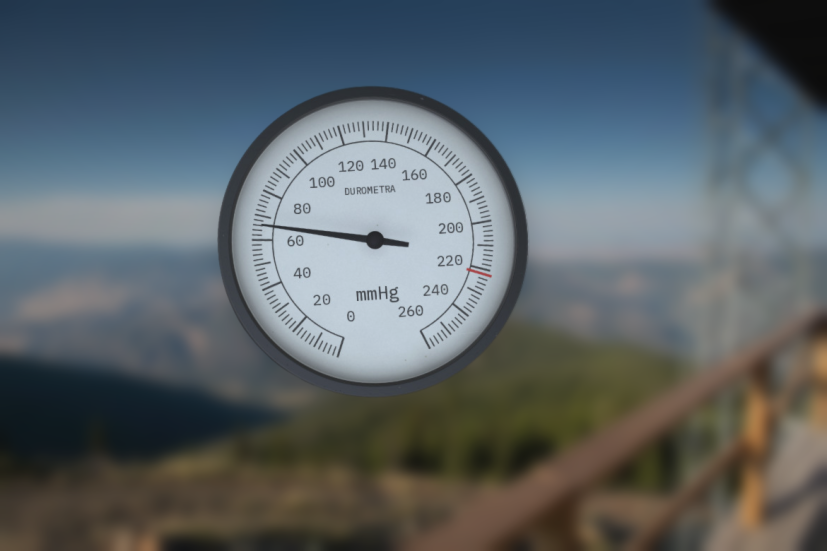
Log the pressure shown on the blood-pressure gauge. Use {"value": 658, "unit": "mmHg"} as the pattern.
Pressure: {"value": 66, "unit": "mmHg"}
